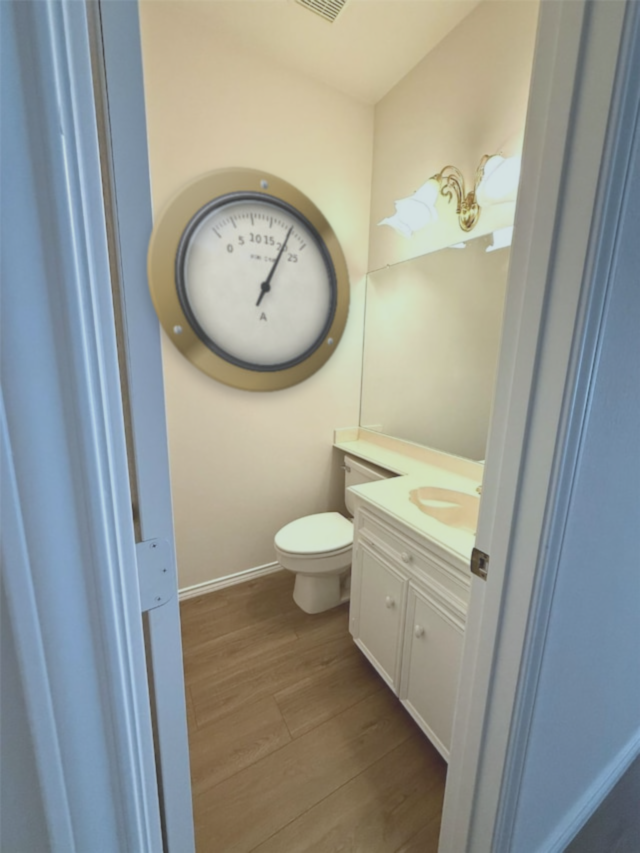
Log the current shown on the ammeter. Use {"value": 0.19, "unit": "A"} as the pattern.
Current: {"value": 20, "unit": "A"}
